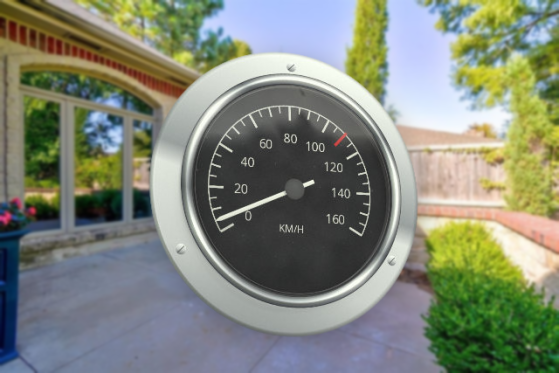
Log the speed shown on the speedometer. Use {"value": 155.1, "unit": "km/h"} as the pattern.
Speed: {"value": 5, "unit": "km/h"}
